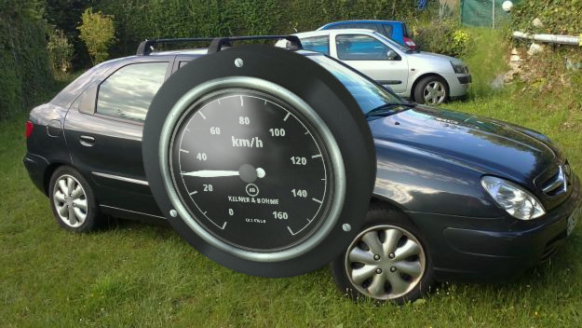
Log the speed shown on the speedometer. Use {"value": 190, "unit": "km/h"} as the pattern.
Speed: {"value": 30, "unit": "km/h"}
